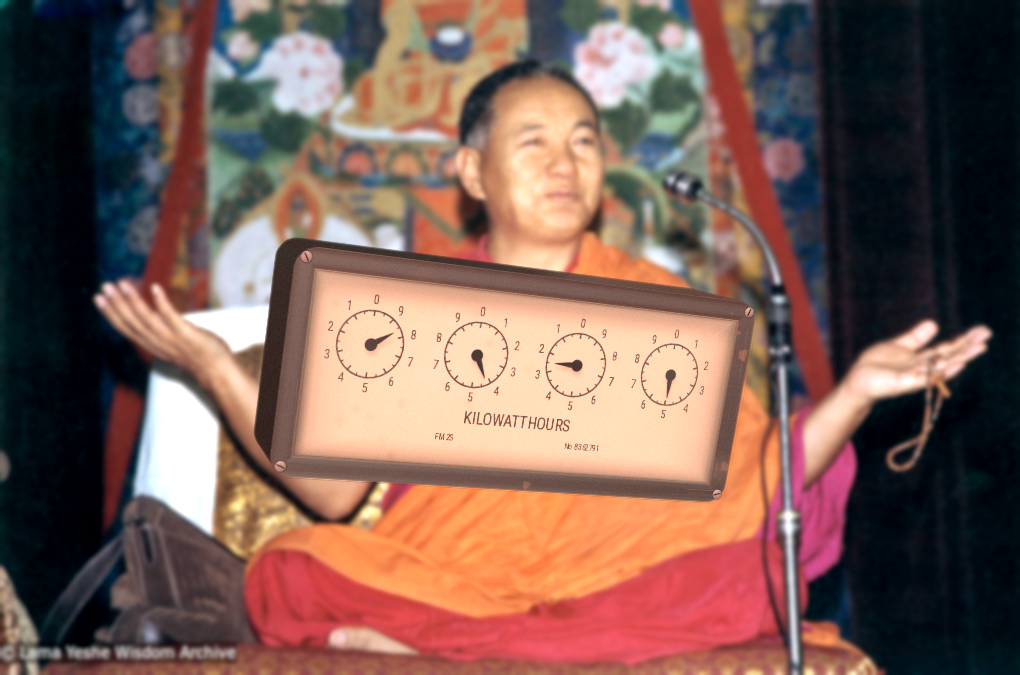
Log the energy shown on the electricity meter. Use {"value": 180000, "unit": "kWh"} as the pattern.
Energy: {"value": 8425, "unit": "kWh"}
